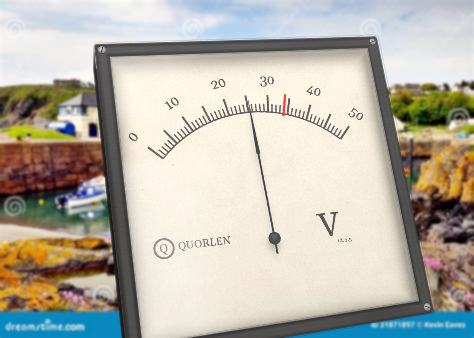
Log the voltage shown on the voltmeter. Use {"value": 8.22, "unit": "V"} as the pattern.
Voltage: {"value": 25, "unit": "V"}
